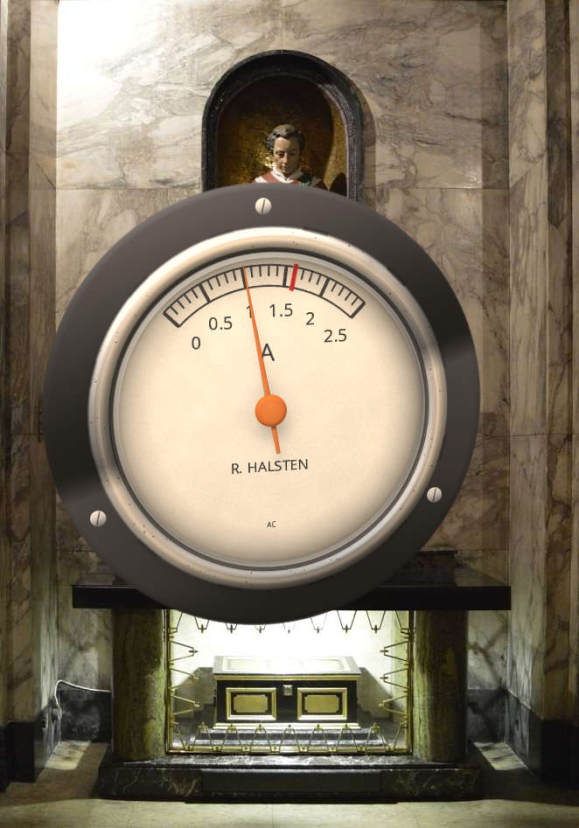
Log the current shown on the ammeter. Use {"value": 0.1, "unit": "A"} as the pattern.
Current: {"value": 1, "unit": "A"}
